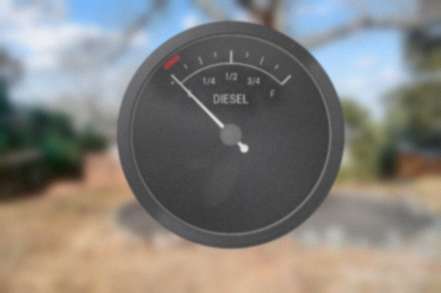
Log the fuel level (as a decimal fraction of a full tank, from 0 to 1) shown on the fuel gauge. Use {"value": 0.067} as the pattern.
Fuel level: {"value": 0}
